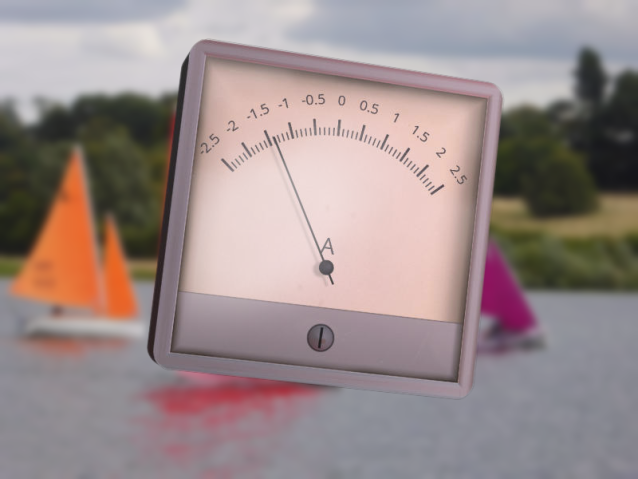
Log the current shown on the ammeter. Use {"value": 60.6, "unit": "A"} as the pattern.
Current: {"value": -1.4, "unit": "A"}
